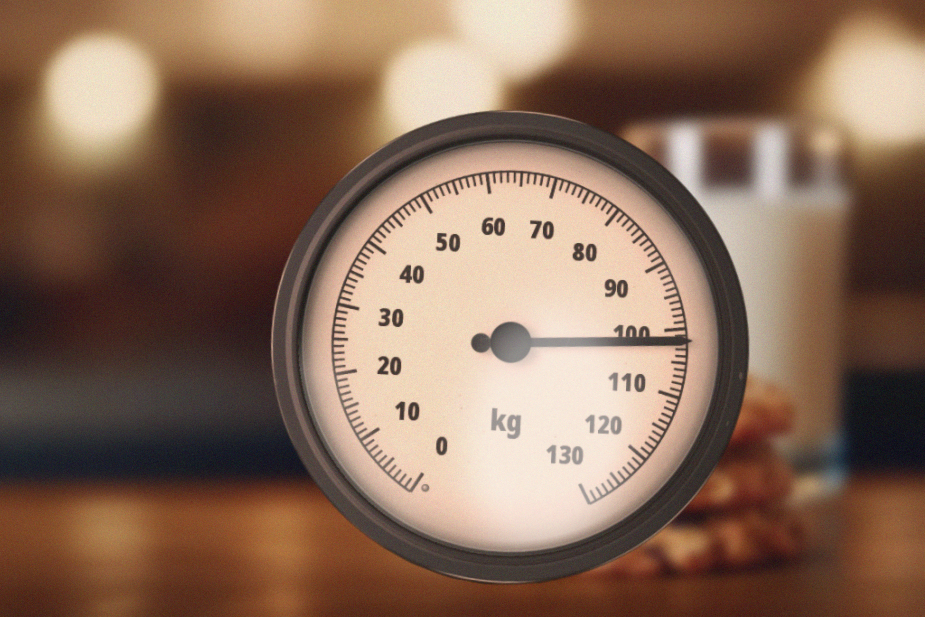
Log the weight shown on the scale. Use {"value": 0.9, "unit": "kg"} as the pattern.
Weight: {"value": 102, "unit": "kg"}
